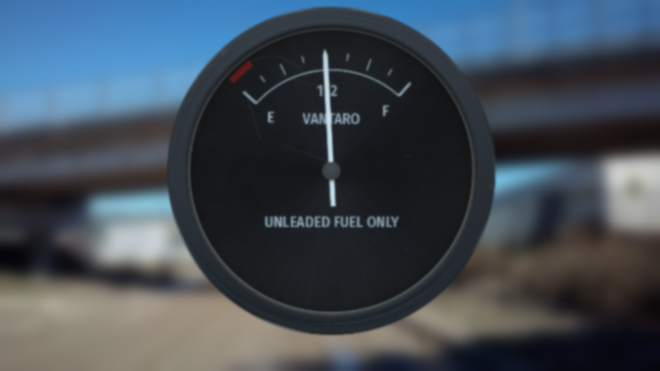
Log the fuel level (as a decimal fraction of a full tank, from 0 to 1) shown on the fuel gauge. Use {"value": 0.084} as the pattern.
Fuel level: {"value": 0.5}
